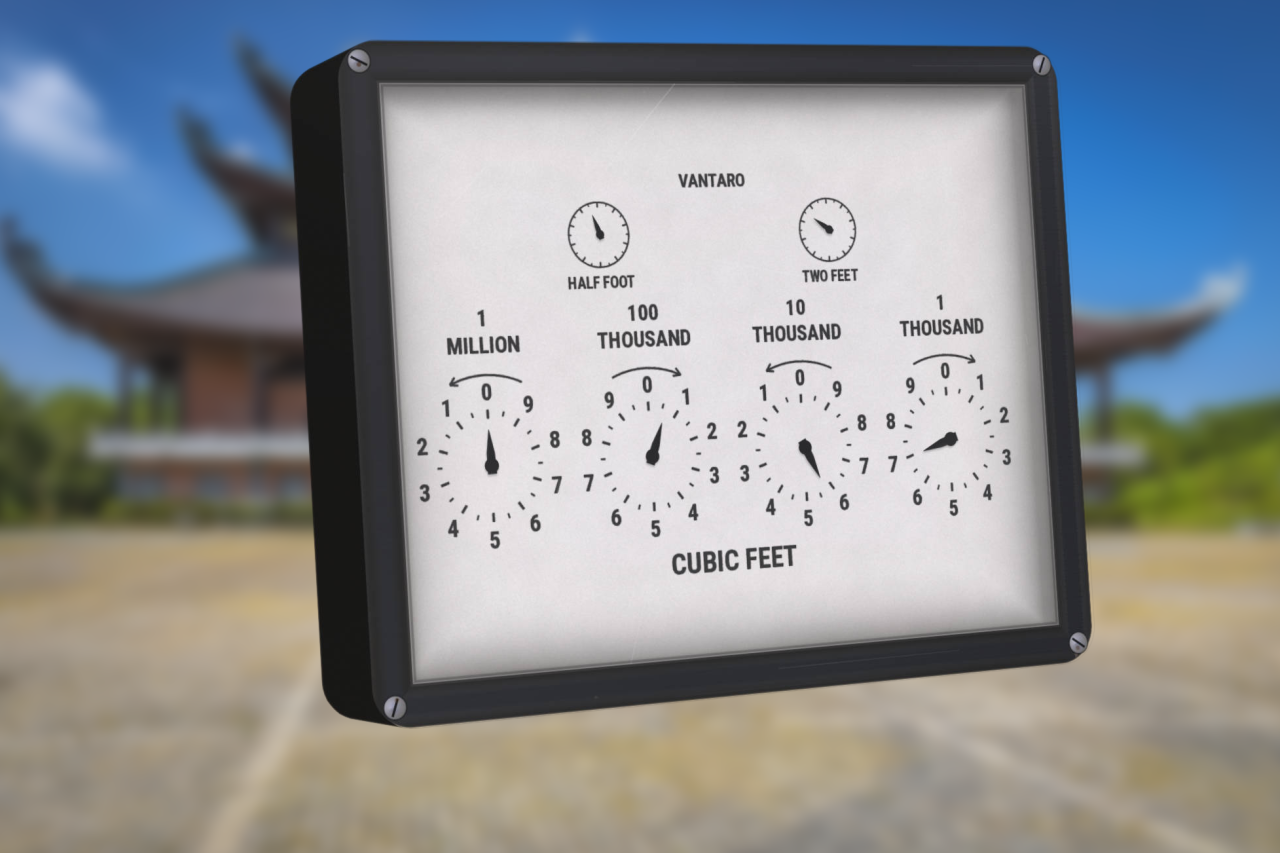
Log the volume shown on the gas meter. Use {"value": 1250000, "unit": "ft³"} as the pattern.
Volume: {"value": 5700, "unit": "ft³"}
